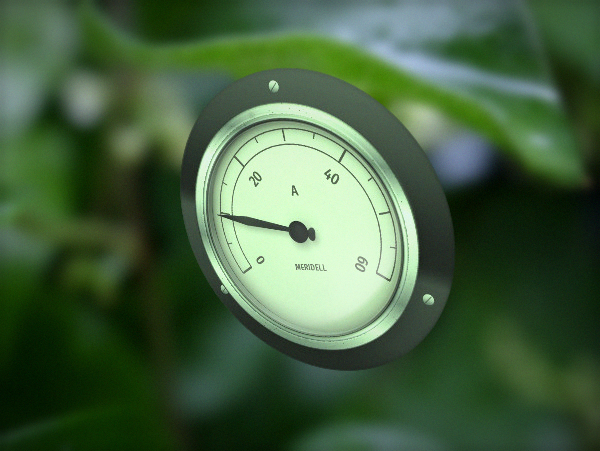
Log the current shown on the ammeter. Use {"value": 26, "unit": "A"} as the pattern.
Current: {"value": 10, "unit": "A"}
